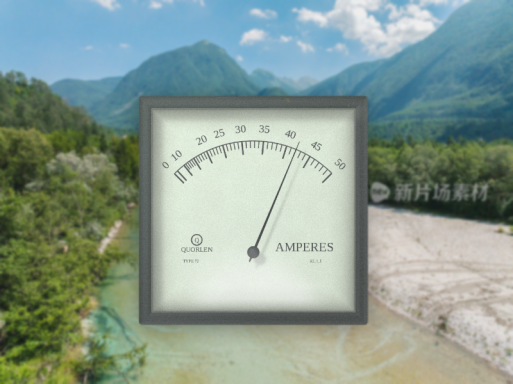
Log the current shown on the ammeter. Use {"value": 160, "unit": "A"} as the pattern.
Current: {"value": 42, "unit": "A"}
